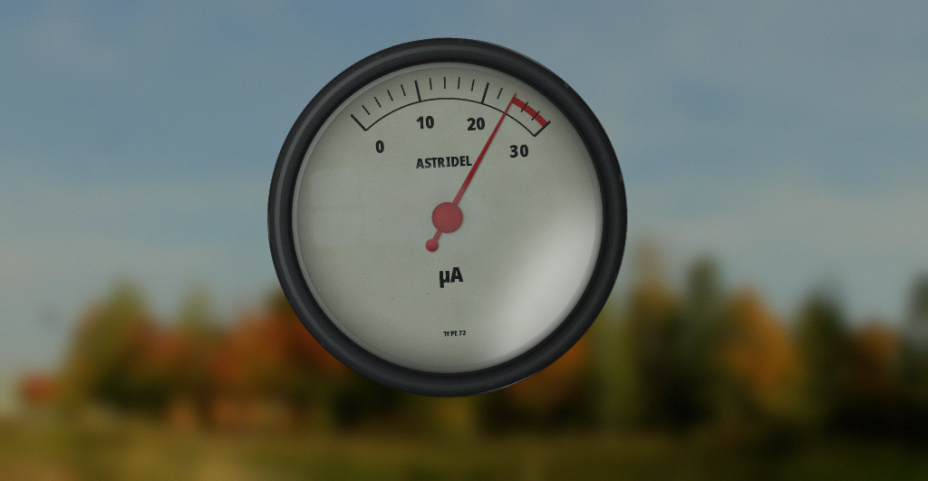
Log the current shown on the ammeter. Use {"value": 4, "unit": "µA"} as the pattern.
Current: {"value": 24, "unit": "µA"}
